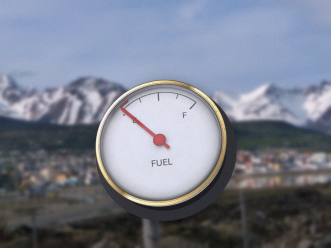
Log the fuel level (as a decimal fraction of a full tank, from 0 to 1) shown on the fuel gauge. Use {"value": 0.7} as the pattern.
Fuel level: {"value": 0}
